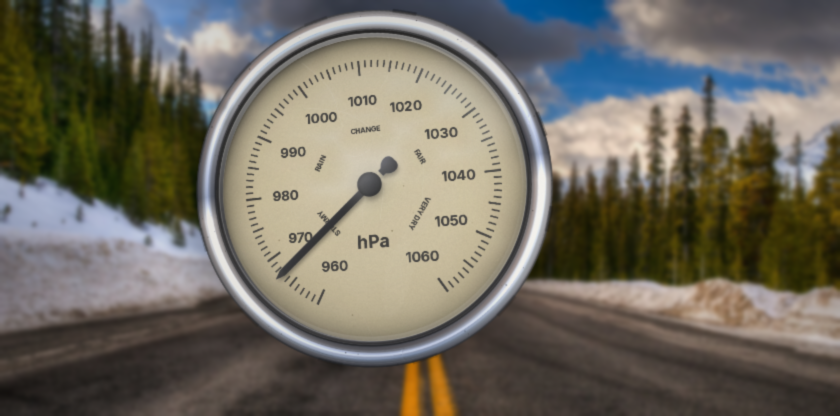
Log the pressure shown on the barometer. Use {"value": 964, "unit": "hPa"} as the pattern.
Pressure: {"value": 967, "unit": "hPa"}
